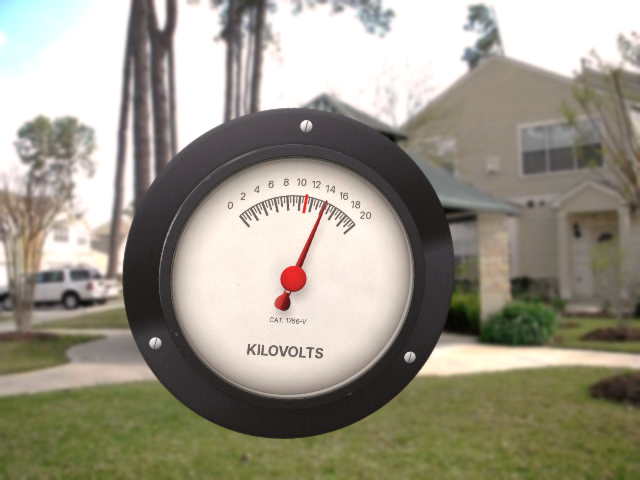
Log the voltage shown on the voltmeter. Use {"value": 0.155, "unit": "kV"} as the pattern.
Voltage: {"value": 14, "unit": "kV"}
